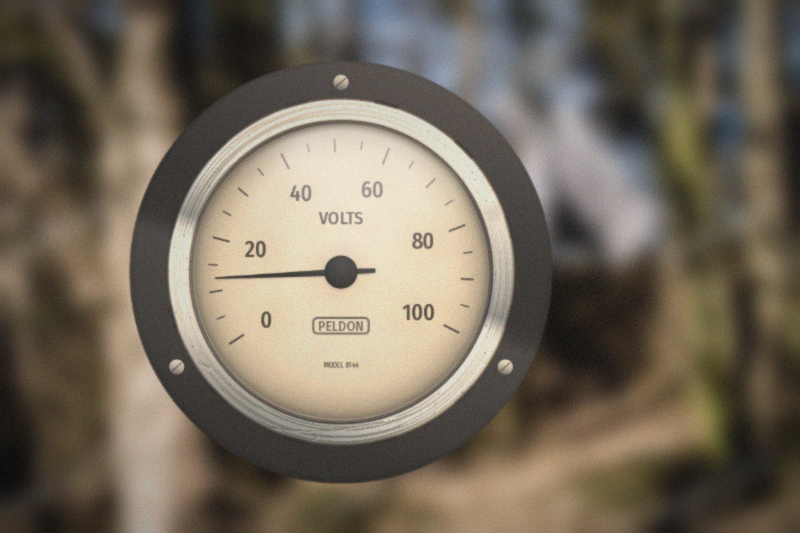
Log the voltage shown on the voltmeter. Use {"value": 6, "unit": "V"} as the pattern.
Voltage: {"value": 12.5, "unit": "V"}
